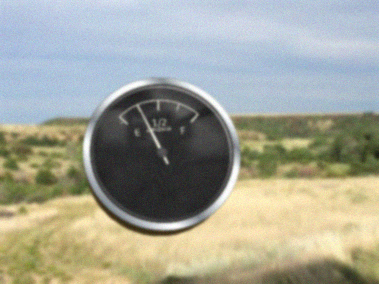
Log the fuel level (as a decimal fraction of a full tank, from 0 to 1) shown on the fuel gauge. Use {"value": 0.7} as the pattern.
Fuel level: {"value": 0.25}
